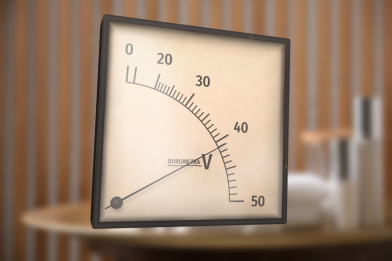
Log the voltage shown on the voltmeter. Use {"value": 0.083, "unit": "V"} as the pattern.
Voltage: {"value": 41, "unit": "V"}
